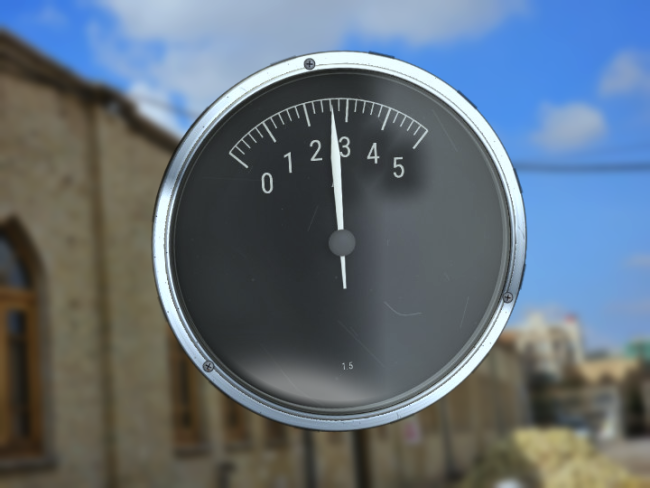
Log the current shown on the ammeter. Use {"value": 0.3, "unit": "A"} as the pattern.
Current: {"value": 2.6, "unit": "A"}
